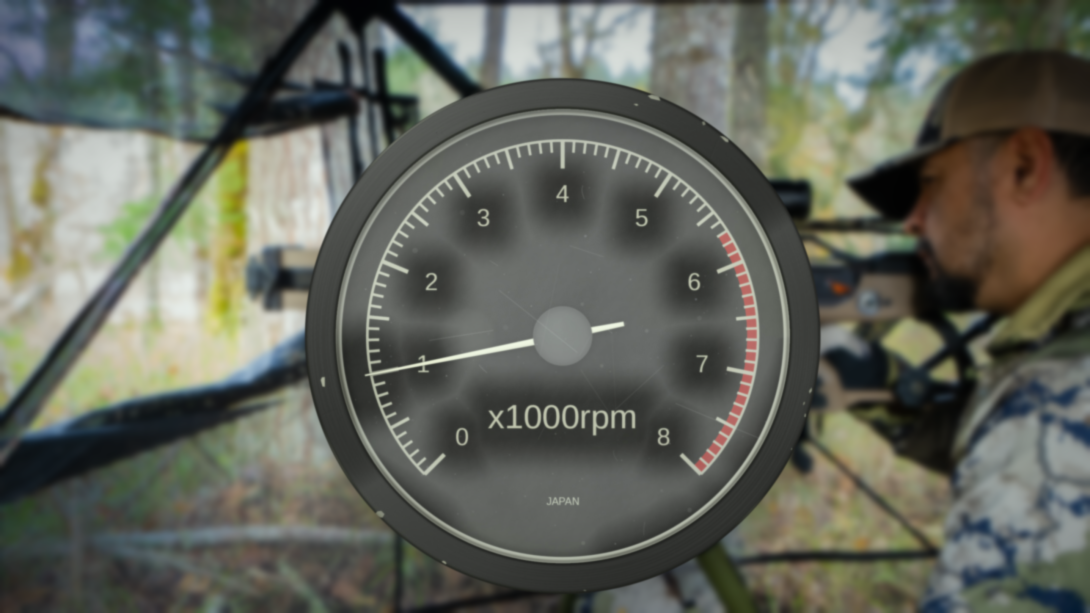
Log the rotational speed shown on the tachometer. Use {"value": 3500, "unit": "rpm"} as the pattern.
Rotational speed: {"value": 1000, "unit": "rpm"}
